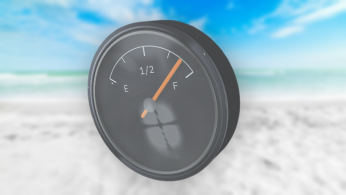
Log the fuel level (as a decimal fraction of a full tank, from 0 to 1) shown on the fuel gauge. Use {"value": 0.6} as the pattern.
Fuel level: {"value": 0.875}
